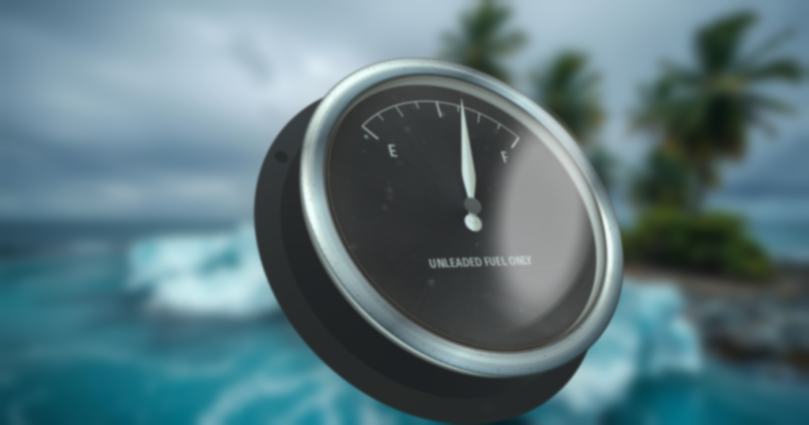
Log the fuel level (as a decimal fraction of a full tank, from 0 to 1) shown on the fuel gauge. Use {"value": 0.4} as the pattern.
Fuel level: {"value": 0.625}
